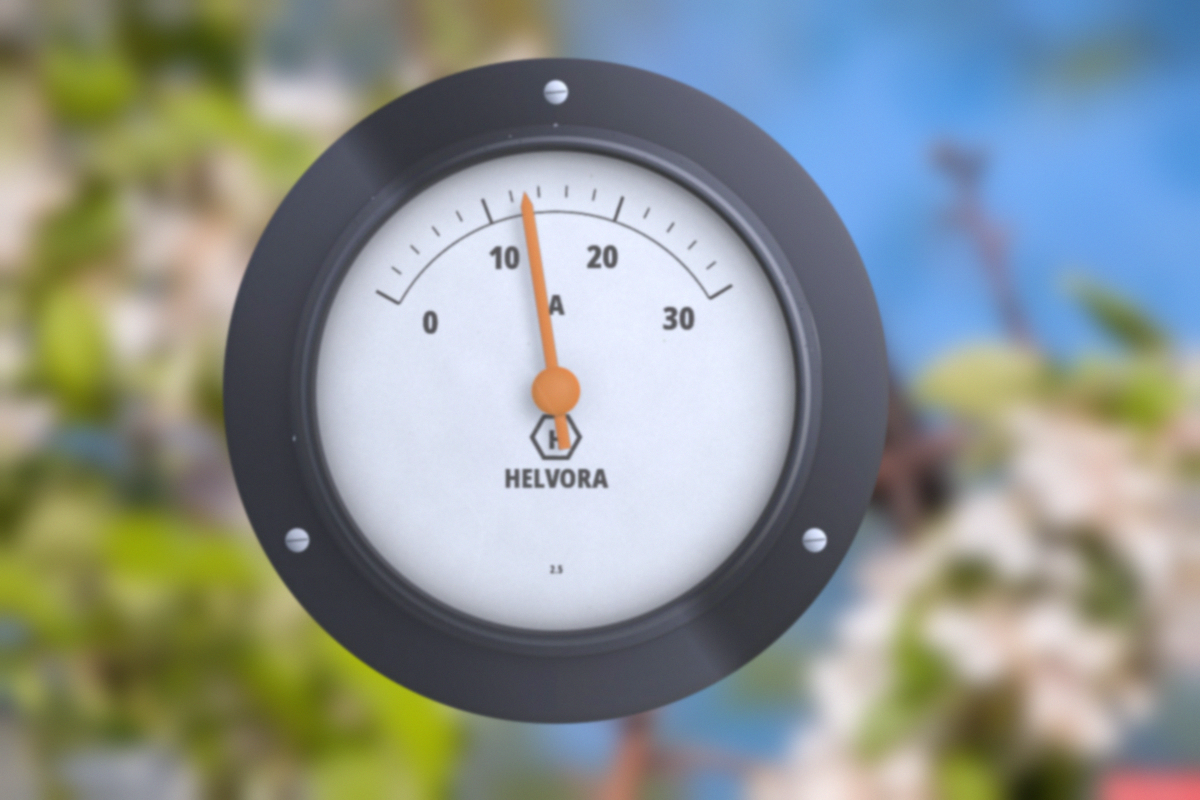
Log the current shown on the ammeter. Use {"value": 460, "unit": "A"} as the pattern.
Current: {"value": 13, "unit": "A"}
